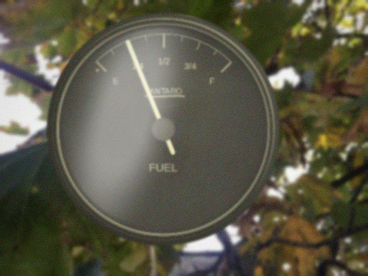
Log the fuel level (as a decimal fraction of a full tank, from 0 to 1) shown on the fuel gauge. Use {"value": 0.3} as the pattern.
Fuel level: {"value": 0.25}
